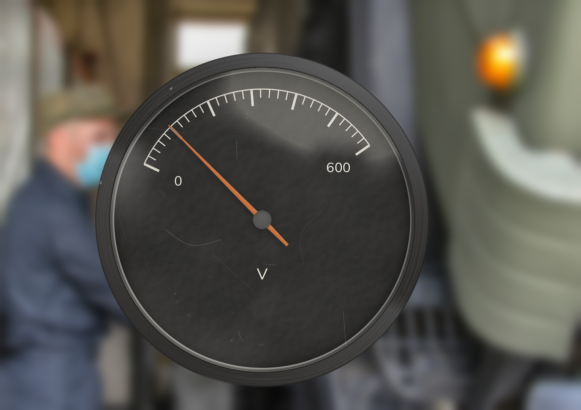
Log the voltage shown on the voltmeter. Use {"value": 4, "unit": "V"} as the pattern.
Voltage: {"value": 100, "unit": "V"}
